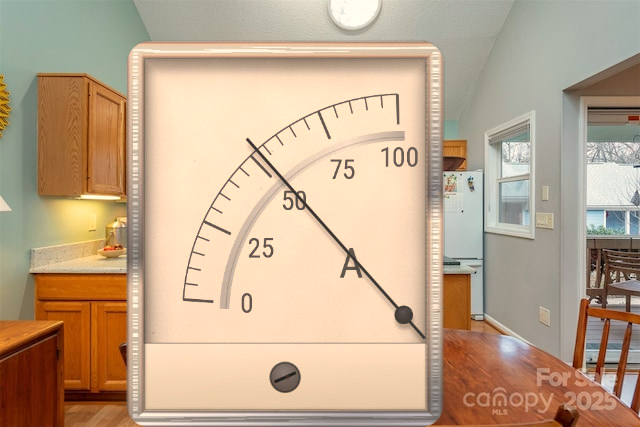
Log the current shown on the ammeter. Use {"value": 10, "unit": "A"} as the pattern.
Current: {"value": 52.5, "unit": "A"}
